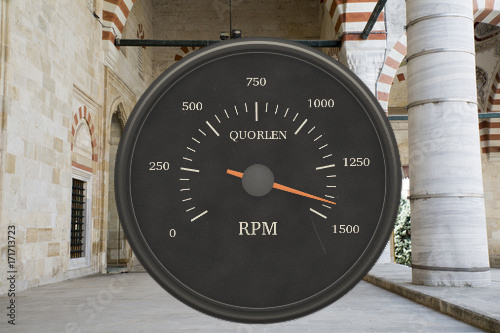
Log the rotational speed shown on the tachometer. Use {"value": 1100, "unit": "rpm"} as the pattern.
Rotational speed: {"value": 1425, "unit": "rpm"}
